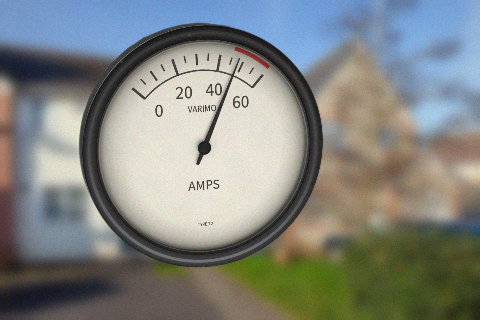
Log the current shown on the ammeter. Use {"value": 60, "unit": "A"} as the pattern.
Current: {"value": 47.5, "unit": "A"}
